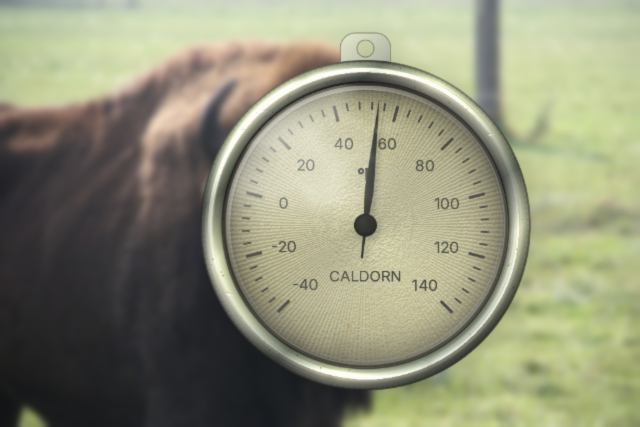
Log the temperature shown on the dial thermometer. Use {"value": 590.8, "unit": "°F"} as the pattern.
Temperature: {"value": 54, "unit": "°F"}
